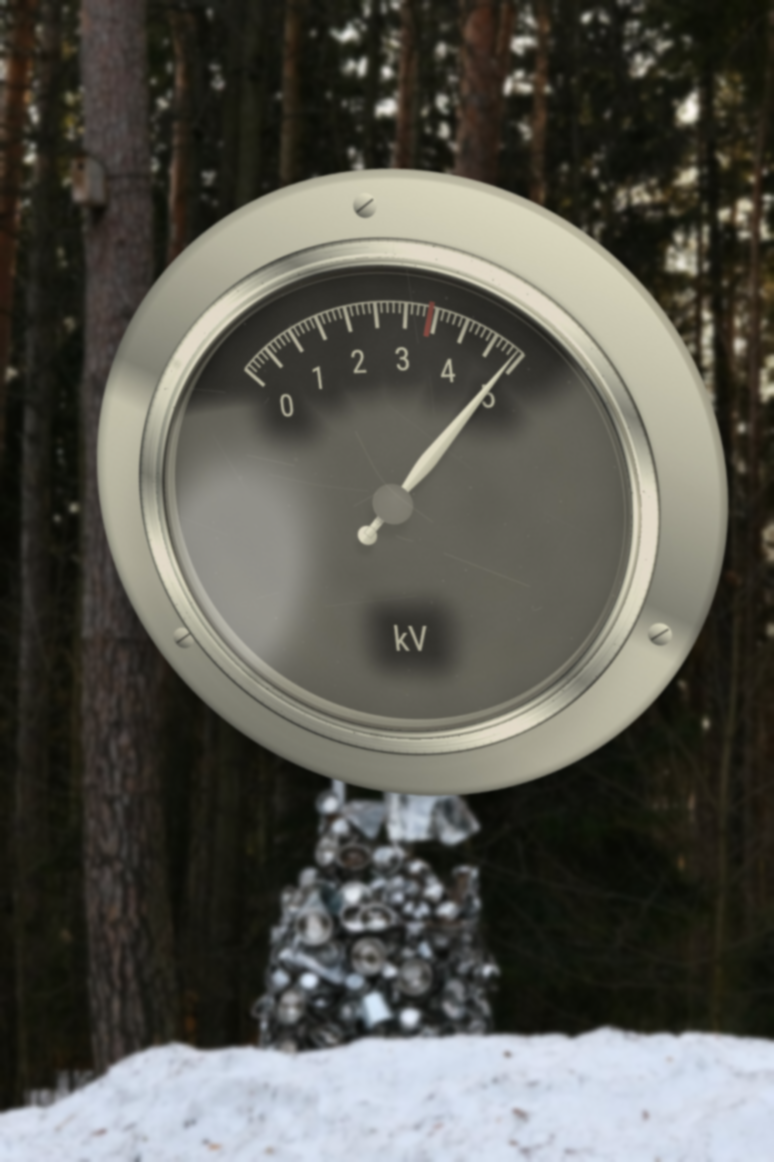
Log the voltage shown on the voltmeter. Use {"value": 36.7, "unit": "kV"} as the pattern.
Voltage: {"value": 4.9, "unit": "kV"}
